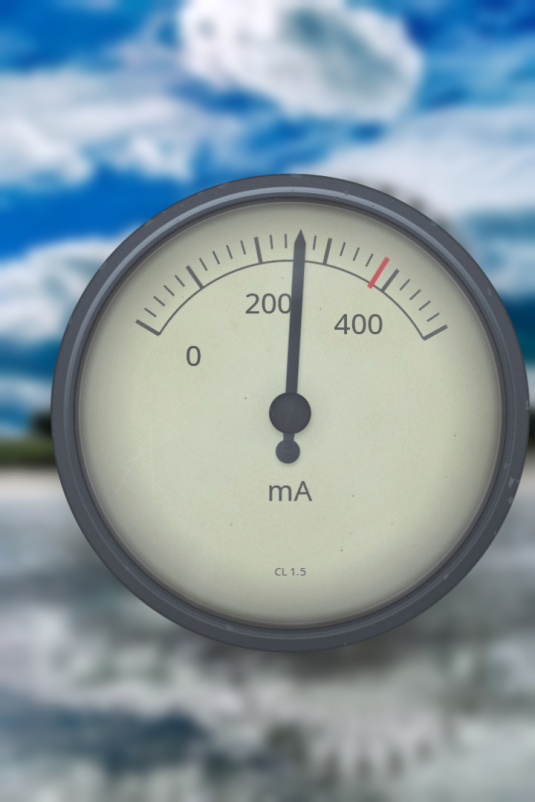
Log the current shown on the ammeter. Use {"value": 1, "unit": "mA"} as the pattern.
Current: {"value": 260, "unit": "mA"}
